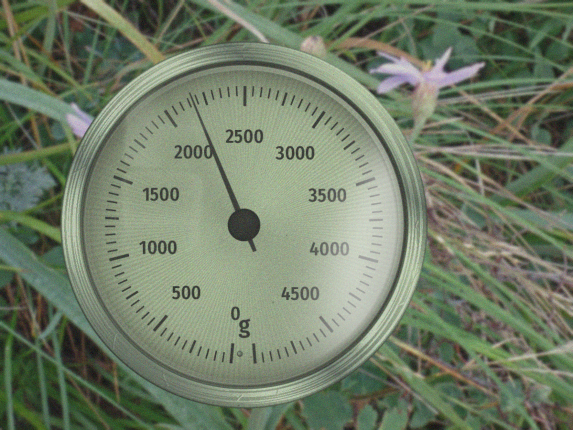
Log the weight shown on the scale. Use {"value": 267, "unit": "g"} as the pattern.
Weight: {"value": 2175, "unit": "g"}
